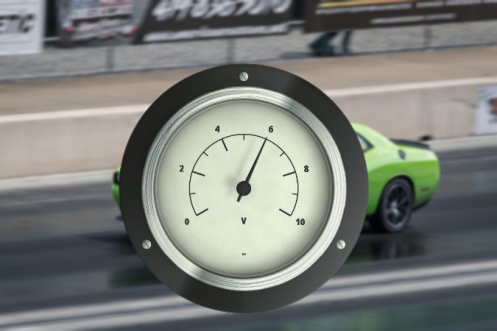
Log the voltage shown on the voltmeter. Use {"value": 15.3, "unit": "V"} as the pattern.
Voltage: {"value": 6, "unit": "V"}
